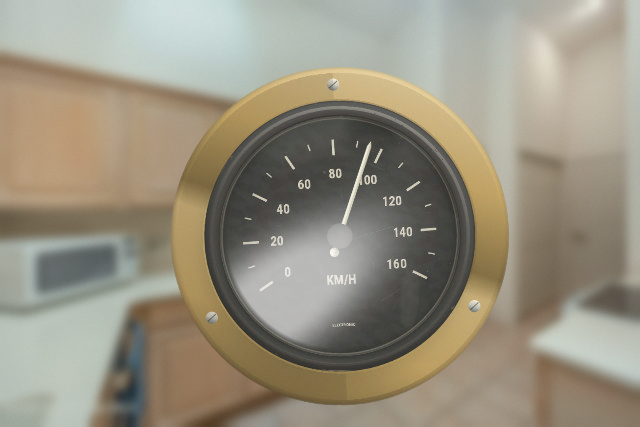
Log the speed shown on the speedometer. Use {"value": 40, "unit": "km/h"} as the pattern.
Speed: {"value": 95, "unit": "km/h"}
